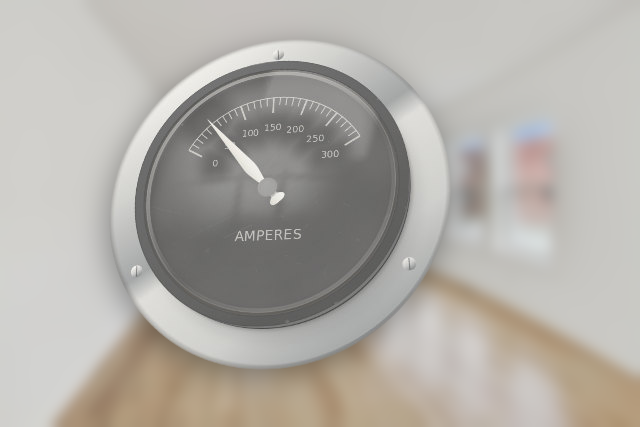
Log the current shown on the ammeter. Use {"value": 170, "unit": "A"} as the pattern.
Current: {"value": 50, "unit": "A"}
